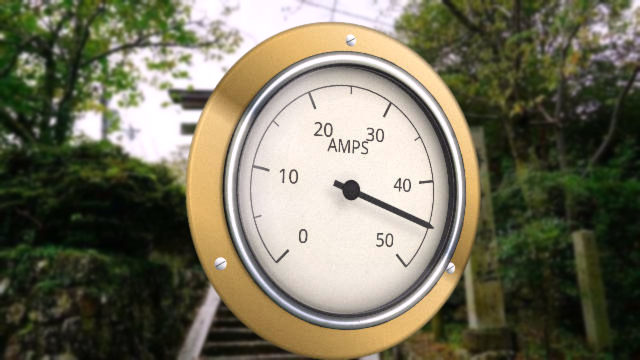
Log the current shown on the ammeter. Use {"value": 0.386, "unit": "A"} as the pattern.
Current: {"value": 45, "unit": "A"}
